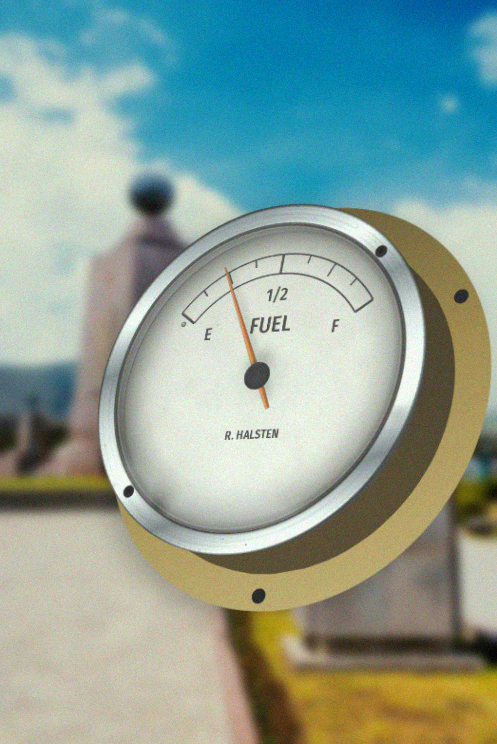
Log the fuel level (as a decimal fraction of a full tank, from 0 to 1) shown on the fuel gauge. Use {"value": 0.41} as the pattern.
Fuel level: {"value": 0.25}
